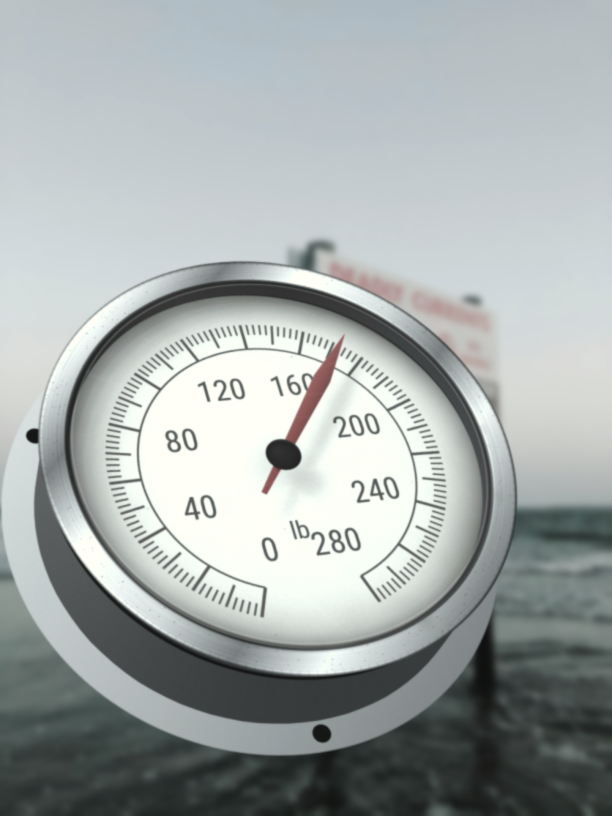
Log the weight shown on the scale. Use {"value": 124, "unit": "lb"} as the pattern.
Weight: {"value": 172, "unit": "lb"}
